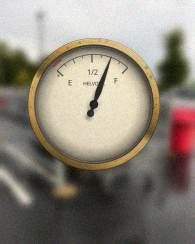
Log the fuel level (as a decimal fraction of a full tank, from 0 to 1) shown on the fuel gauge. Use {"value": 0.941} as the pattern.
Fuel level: {"value": 0.75}
